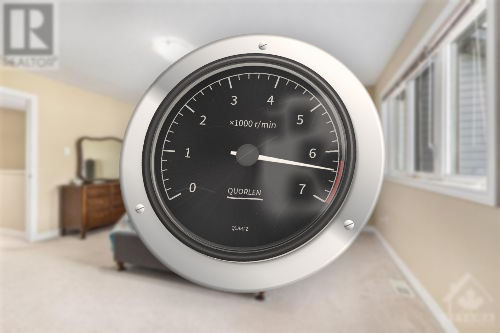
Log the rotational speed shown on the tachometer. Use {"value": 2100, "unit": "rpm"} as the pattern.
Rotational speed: {"value": 6400, "unit": "rpm"}
